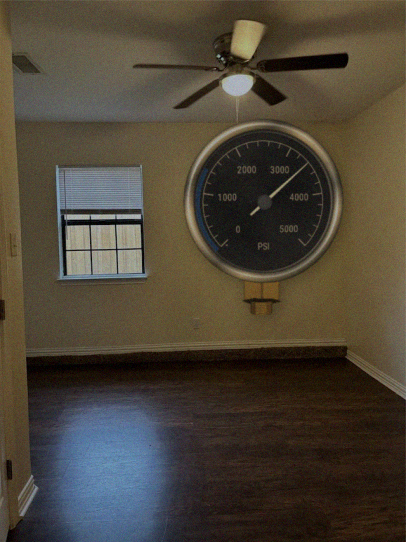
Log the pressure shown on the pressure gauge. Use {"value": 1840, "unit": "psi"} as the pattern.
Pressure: {"value": 3400, "unit": "psi"}
